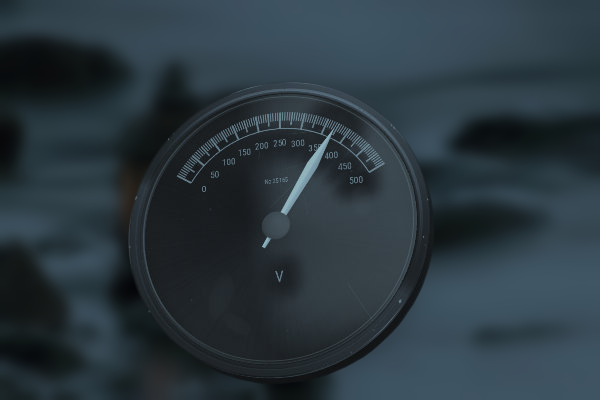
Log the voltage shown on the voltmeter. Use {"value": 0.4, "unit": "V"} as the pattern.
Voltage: {"value": 375, "unit": "V"}
